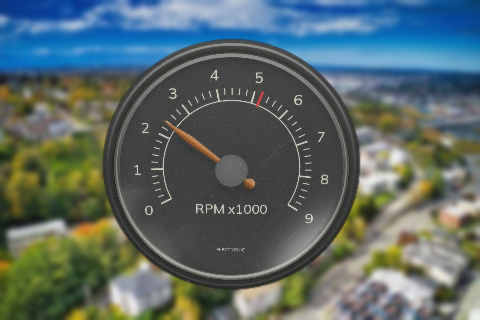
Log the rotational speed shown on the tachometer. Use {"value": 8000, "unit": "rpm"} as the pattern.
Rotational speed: {"value": 2400, "unit": "rpm"}
